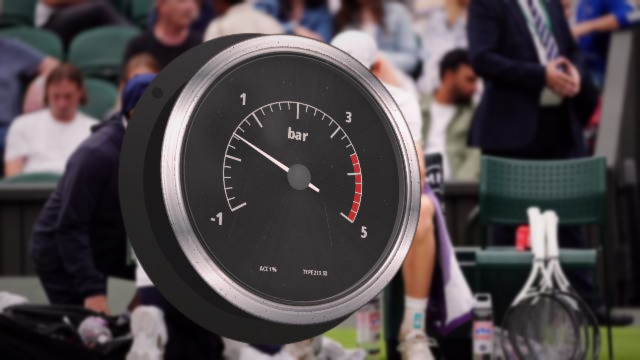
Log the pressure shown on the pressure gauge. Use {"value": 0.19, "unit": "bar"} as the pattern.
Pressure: {"value": 0.4, "unit": "bar"}
